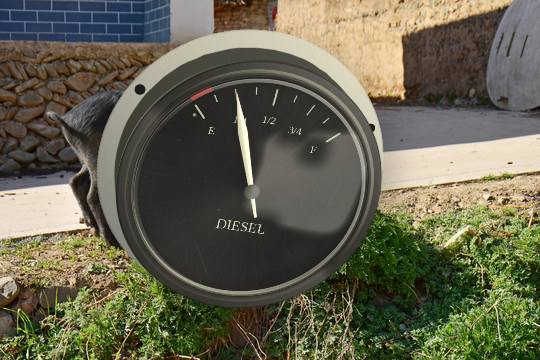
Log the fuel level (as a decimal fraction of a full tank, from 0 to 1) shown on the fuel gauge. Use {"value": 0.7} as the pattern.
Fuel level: {"value": 0.25}
